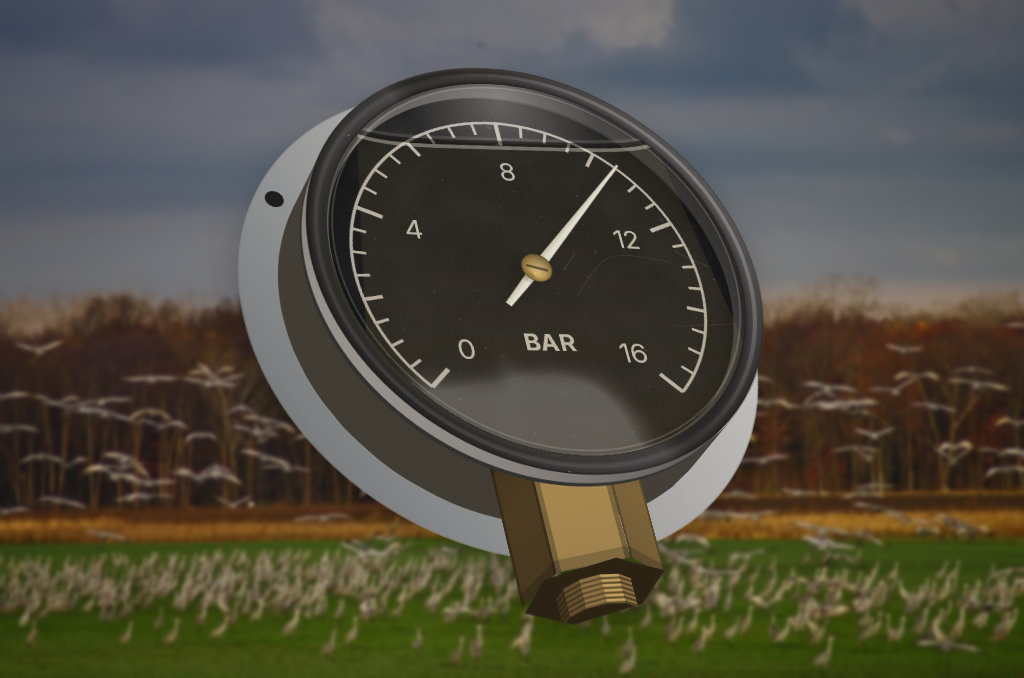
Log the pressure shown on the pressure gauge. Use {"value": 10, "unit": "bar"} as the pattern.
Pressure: {"value": 10.5, "unit": "bar"}
